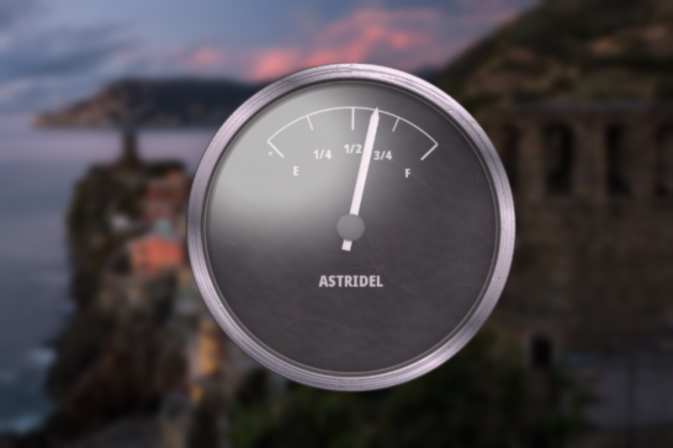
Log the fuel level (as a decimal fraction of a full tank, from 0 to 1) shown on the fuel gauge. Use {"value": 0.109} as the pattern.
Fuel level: {"value": 0.625}
